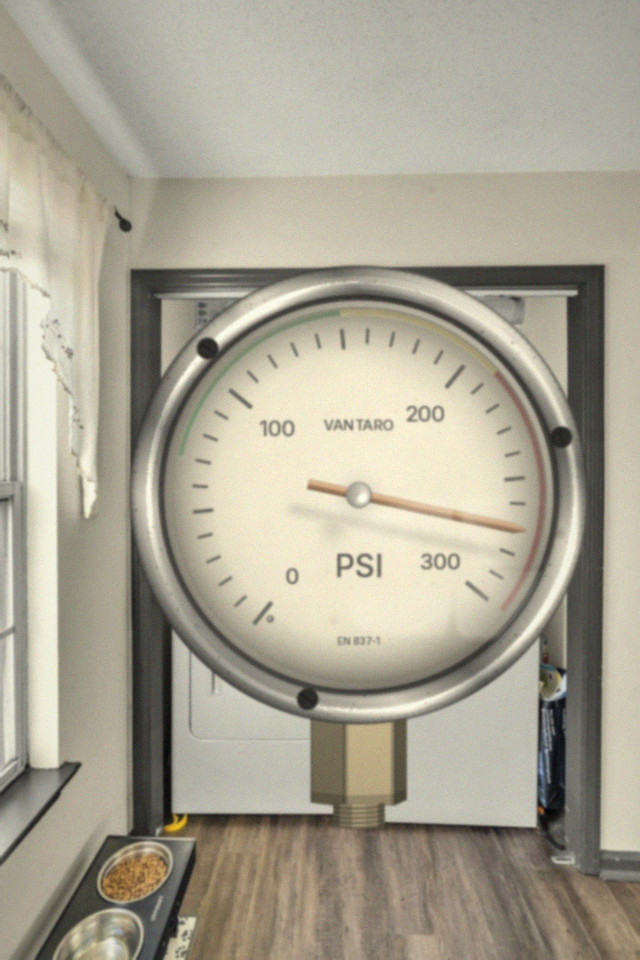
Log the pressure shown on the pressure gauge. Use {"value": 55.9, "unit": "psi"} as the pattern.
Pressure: {"value": 270, "unit": "psi"}
